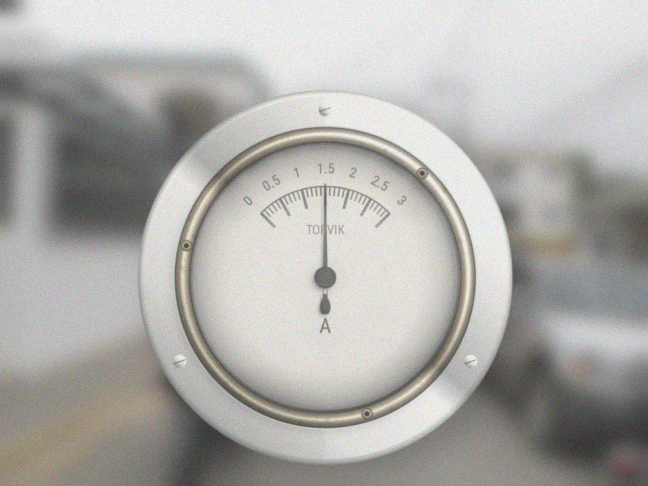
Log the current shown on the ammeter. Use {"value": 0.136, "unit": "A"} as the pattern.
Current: {"value": 1.5, "unit": "A"}
